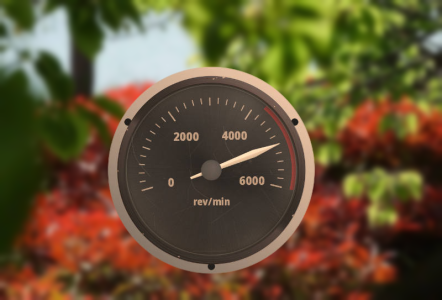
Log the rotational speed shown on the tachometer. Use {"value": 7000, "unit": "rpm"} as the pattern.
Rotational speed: {"value": 5000, "unit": "rpm"}
